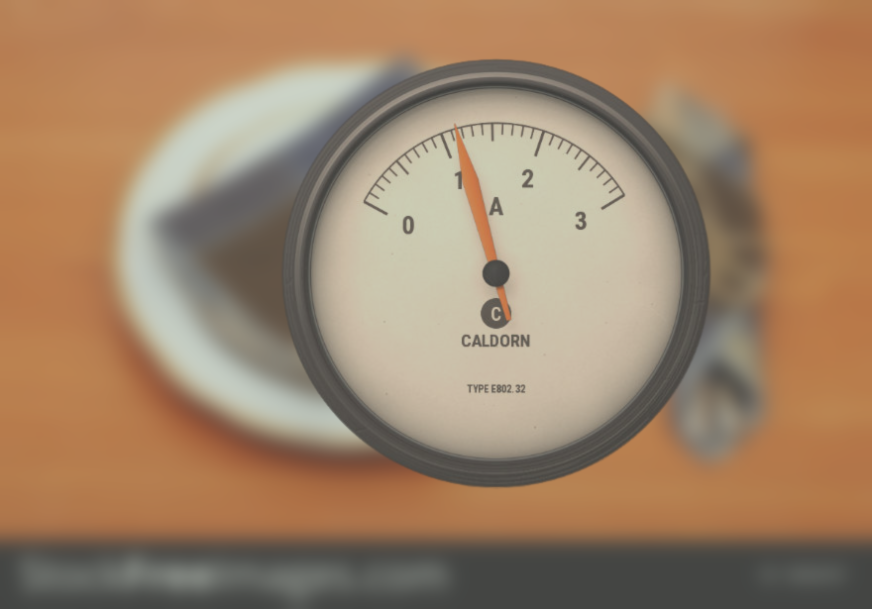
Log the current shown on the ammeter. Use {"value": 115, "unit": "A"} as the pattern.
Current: {"value": 1.15, "unit": "A"}
